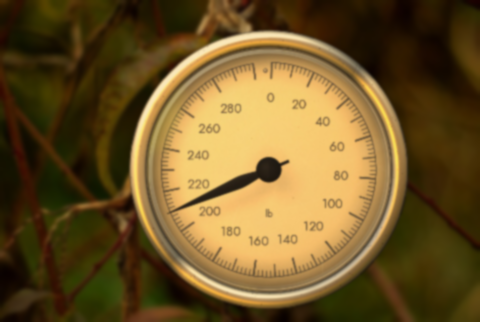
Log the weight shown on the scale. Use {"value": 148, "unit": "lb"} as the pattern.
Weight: {"value": 210, "unit": "lb"}
